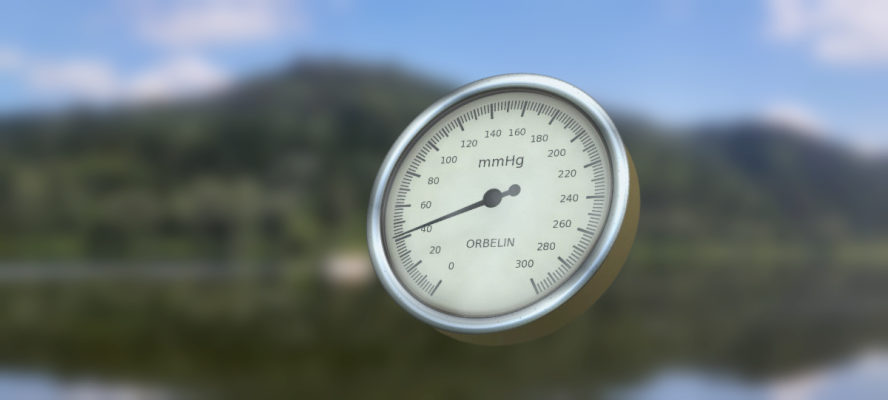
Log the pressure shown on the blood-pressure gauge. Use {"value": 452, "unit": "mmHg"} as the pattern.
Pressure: {"value": 40, "unit": "mmHg"}
